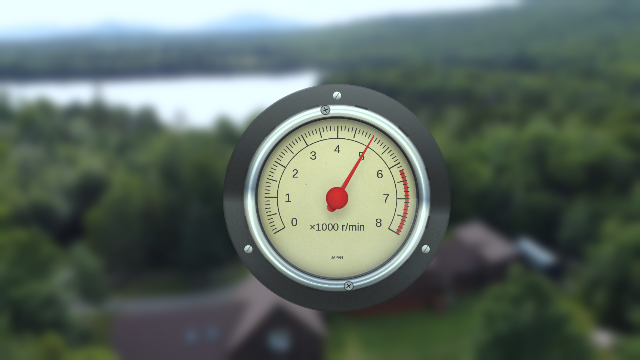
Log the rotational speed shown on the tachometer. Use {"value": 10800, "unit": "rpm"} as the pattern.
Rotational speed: {"value": 5000, "unit": "rpm"}
